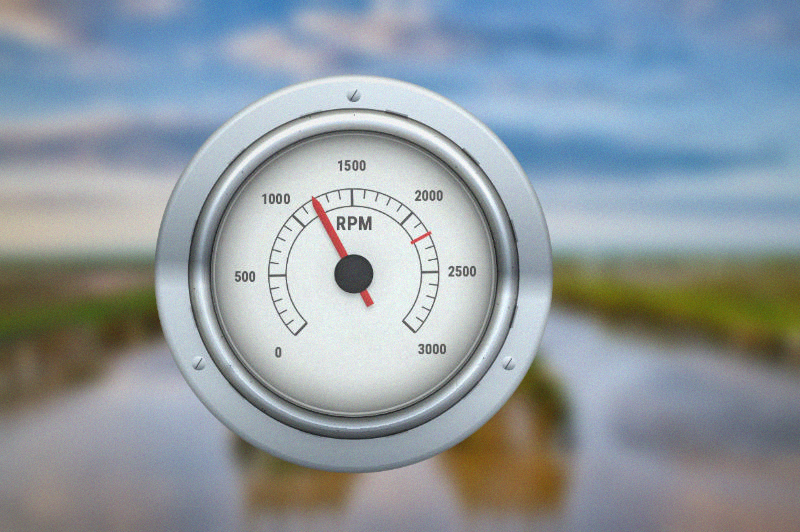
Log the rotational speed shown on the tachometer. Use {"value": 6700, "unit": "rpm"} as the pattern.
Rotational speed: {"value": 1200, "unit": "rpm"}
